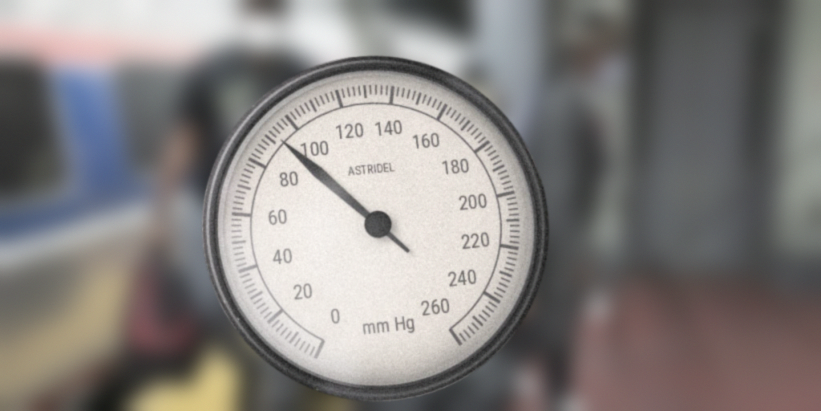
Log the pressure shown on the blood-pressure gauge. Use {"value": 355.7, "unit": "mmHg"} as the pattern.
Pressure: {"value": 92, "unit": "mmHg"}
